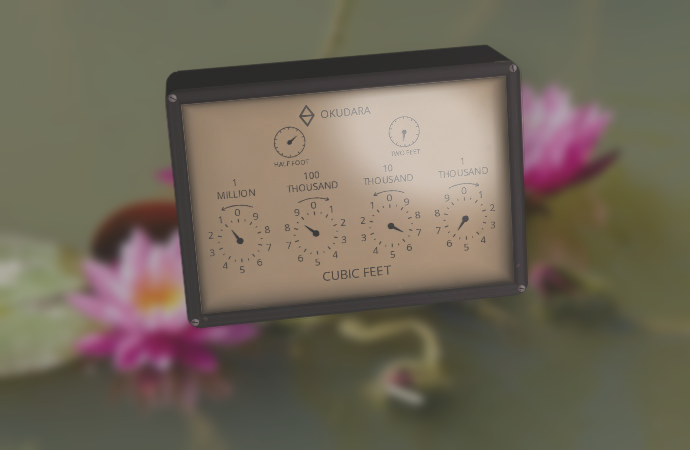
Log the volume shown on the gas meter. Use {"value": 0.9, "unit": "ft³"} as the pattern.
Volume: {"value": 86600, "unit": "ft³"}
